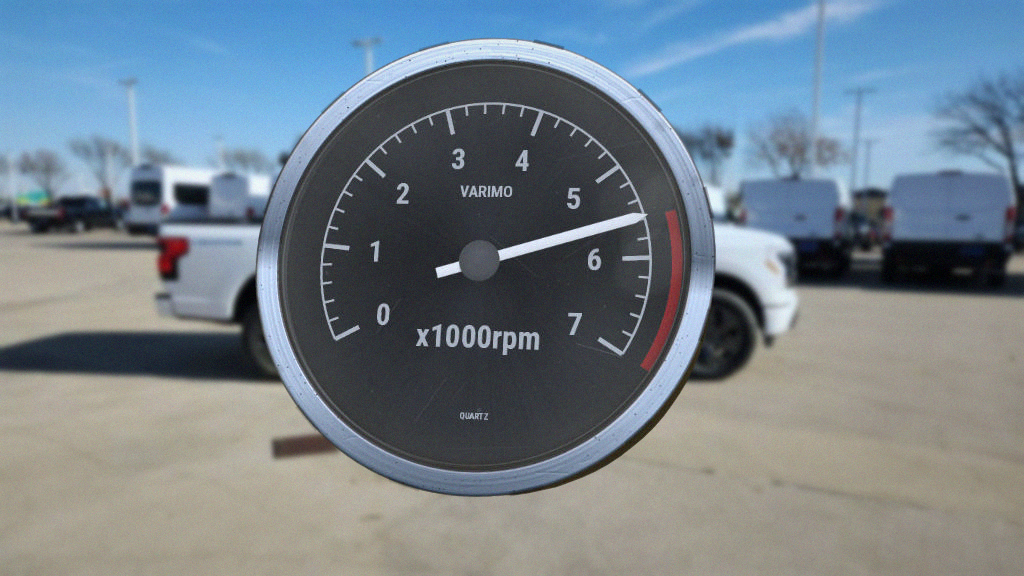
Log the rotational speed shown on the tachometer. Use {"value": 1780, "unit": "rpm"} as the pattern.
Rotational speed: {"value": 5600, "unit": "rpm"}
